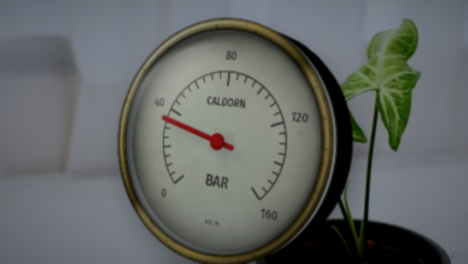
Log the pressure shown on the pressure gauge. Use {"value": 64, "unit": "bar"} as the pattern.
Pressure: {"value": 35, "unit": "bar"}
